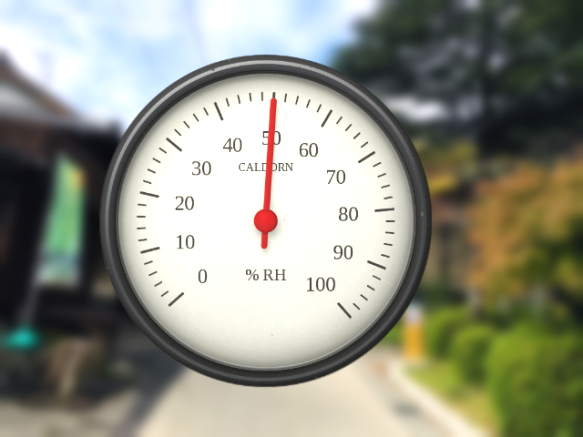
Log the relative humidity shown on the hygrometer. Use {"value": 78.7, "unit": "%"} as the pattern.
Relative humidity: {"value": 50, "unit": "%"}
